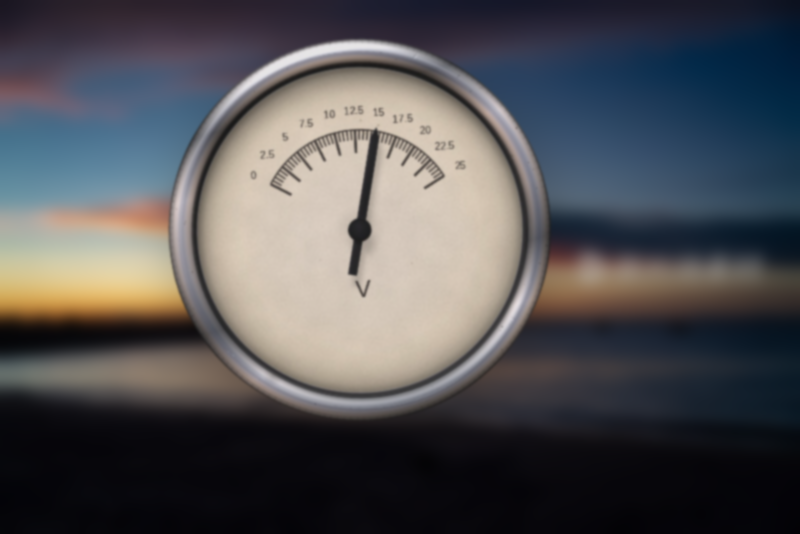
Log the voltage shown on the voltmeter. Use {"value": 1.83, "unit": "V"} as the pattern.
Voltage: {"value": 15, "unit": "V"}
